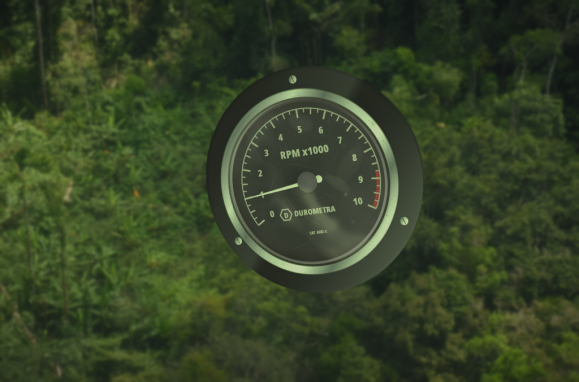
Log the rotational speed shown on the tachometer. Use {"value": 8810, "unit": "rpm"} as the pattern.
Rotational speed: {"value": 1000, "unit": "rpm"}
